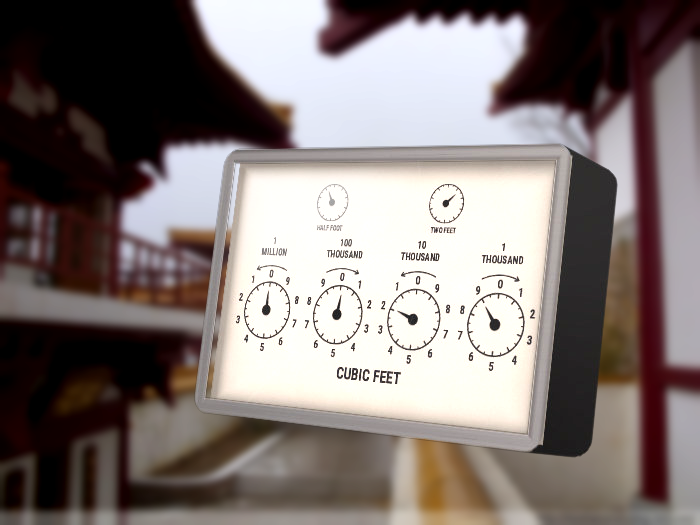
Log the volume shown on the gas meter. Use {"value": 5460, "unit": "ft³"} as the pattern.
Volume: {"value": 1900, "unit": "ft³"}
